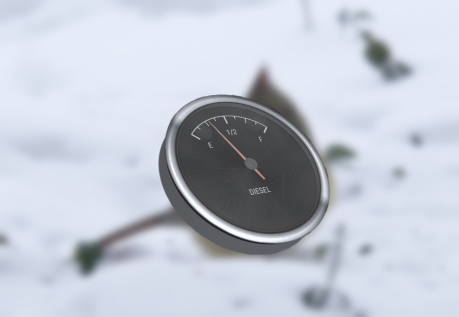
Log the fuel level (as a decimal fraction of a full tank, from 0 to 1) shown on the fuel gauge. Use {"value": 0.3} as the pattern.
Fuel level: {"value": 0.25}
